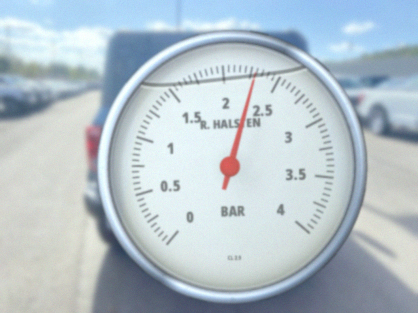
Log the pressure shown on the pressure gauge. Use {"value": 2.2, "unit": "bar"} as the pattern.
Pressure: {"value": 2.3, "unit": "bar"}
